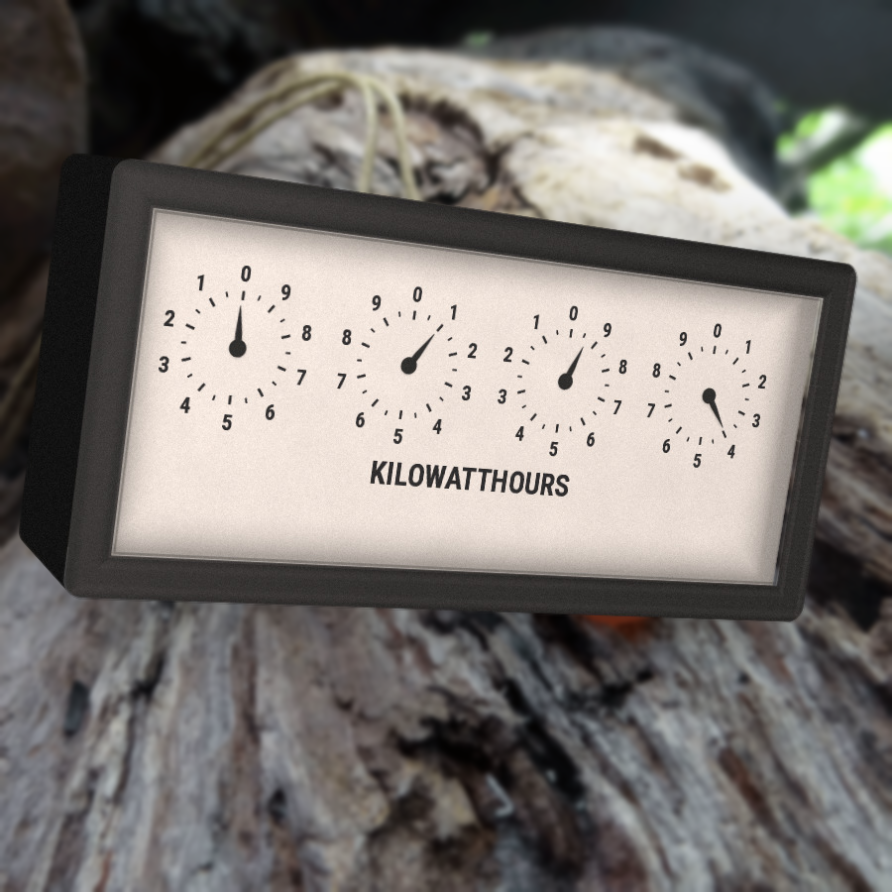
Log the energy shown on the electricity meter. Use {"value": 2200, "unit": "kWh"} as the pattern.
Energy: {"value": 94, "unit": "kWh"}
